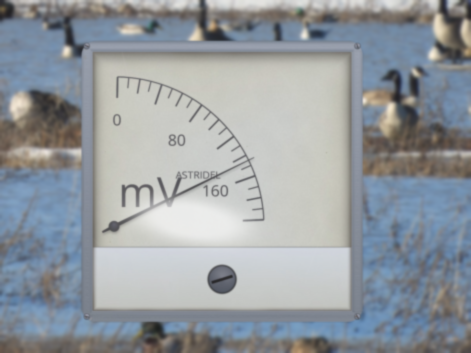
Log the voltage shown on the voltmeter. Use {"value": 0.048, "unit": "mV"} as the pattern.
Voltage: {"value": 145, "unit": "mV"}
